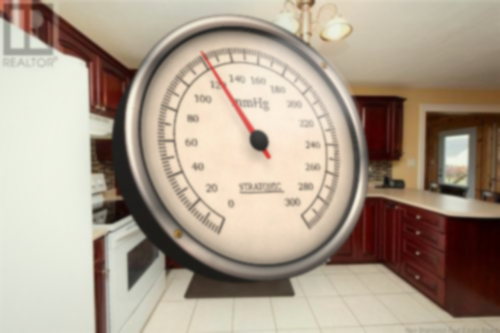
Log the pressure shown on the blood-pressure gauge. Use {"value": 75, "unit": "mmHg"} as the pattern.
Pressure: {"value": 120, "unit": "mmHg"}
